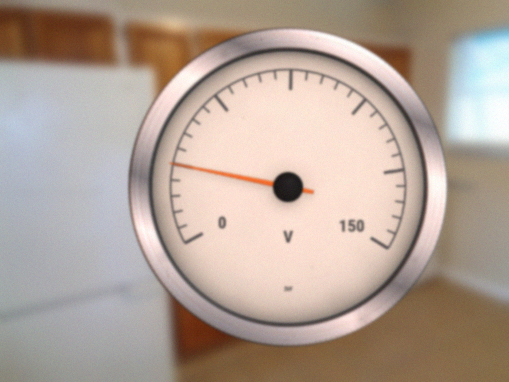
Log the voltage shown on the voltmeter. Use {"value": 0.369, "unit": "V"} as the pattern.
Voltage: {"value": 25, "unit": "V"}
